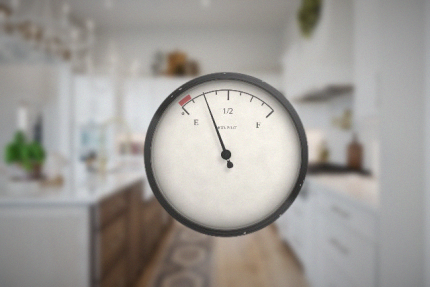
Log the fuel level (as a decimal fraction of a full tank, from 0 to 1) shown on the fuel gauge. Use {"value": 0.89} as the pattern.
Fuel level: {"value": 0.25}
